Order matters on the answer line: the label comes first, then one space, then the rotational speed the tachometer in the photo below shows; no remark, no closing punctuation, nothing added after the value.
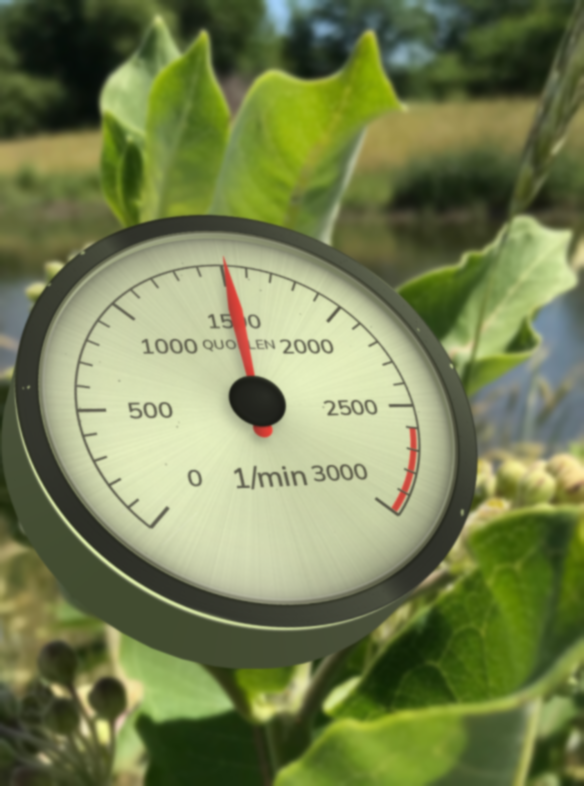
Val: 1500 rpm
